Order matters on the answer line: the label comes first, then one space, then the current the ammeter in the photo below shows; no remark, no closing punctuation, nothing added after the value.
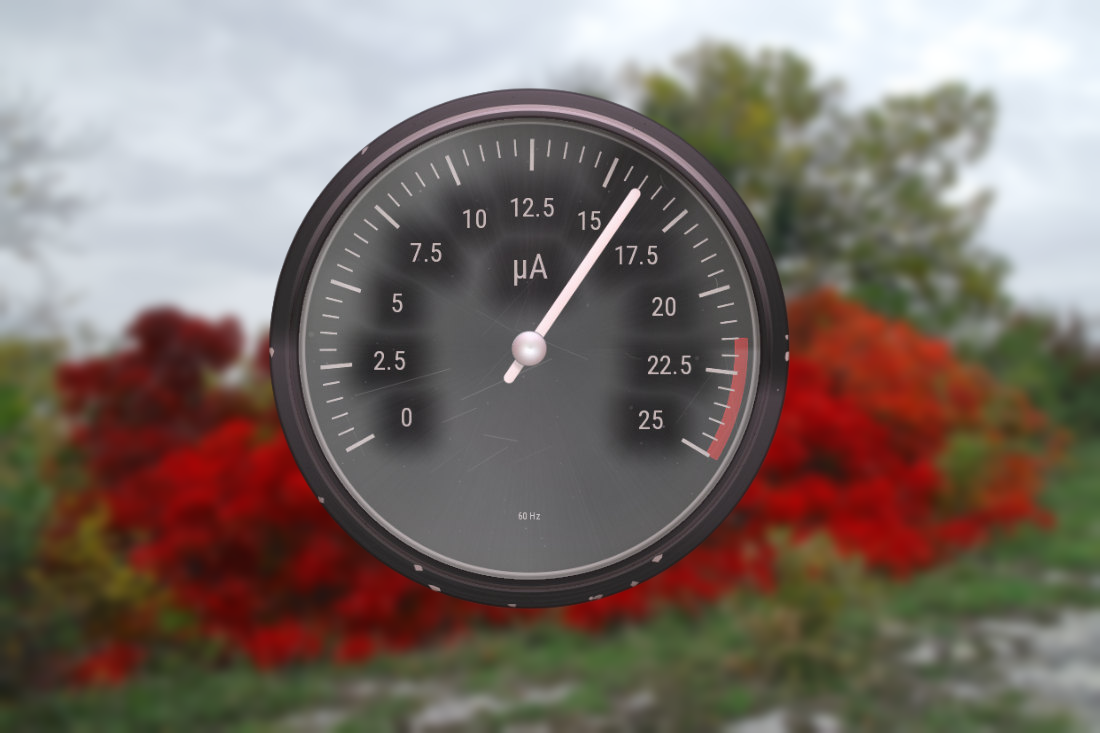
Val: 16 µA
